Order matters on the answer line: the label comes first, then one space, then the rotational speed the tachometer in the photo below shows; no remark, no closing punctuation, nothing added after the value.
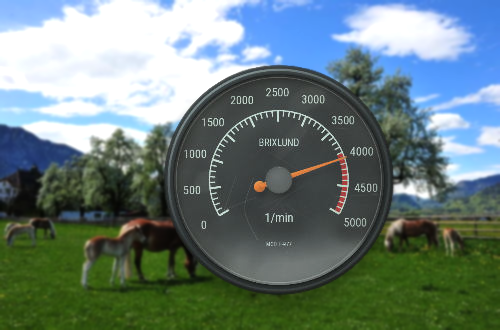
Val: 4000 rpm
